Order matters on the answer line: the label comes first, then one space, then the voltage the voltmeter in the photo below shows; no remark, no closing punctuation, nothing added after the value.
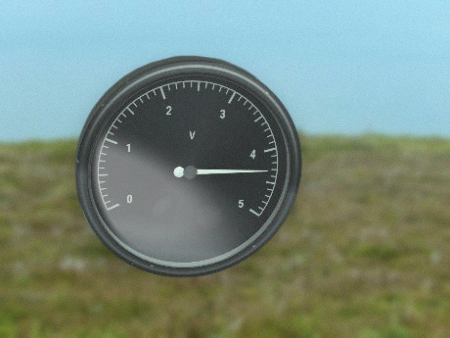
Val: 4.3 V
